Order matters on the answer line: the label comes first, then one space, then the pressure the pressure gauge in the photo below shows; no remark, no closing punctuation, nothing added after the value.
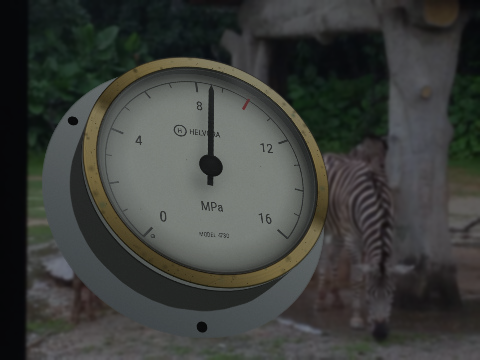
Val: 8.5 MPa
